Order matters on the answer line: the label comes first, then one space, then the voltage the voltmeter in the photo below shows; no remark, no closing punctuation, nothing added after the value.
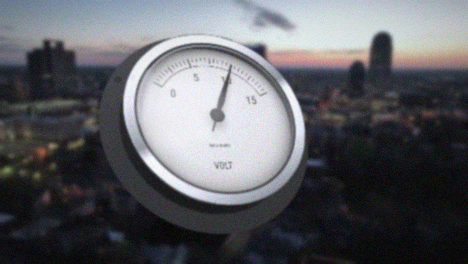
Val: 10 V
